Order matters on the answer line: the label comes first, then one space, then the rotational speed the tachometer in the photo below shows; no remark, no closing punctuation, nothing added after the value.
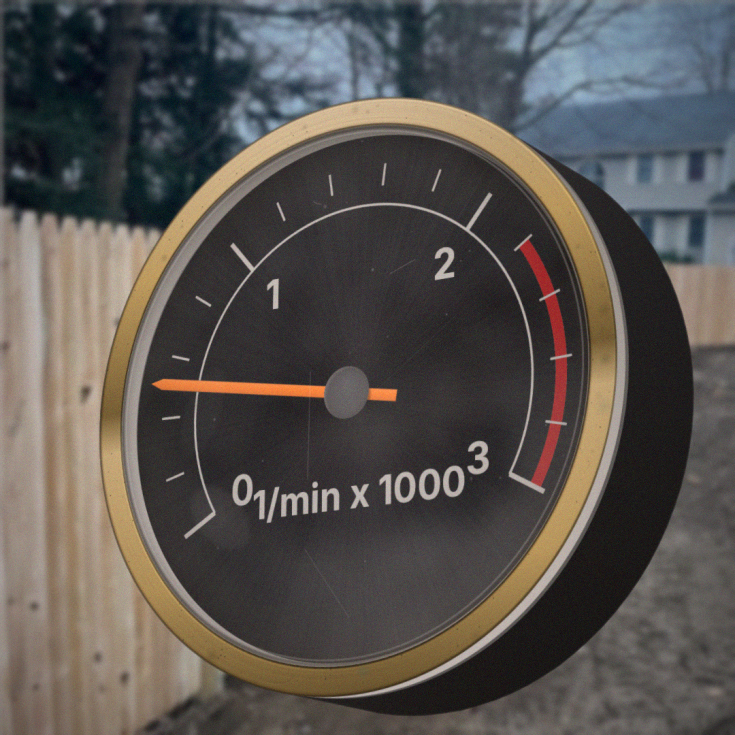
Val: 500 rpm
